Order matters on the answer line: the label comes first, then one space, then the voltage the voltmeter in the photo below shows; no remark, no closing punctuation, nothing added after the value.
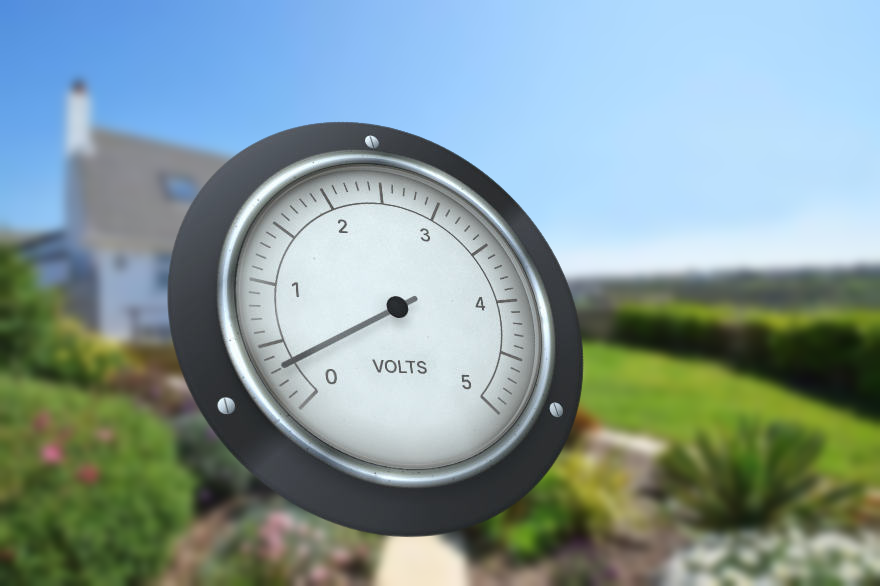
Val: 0.3 V
